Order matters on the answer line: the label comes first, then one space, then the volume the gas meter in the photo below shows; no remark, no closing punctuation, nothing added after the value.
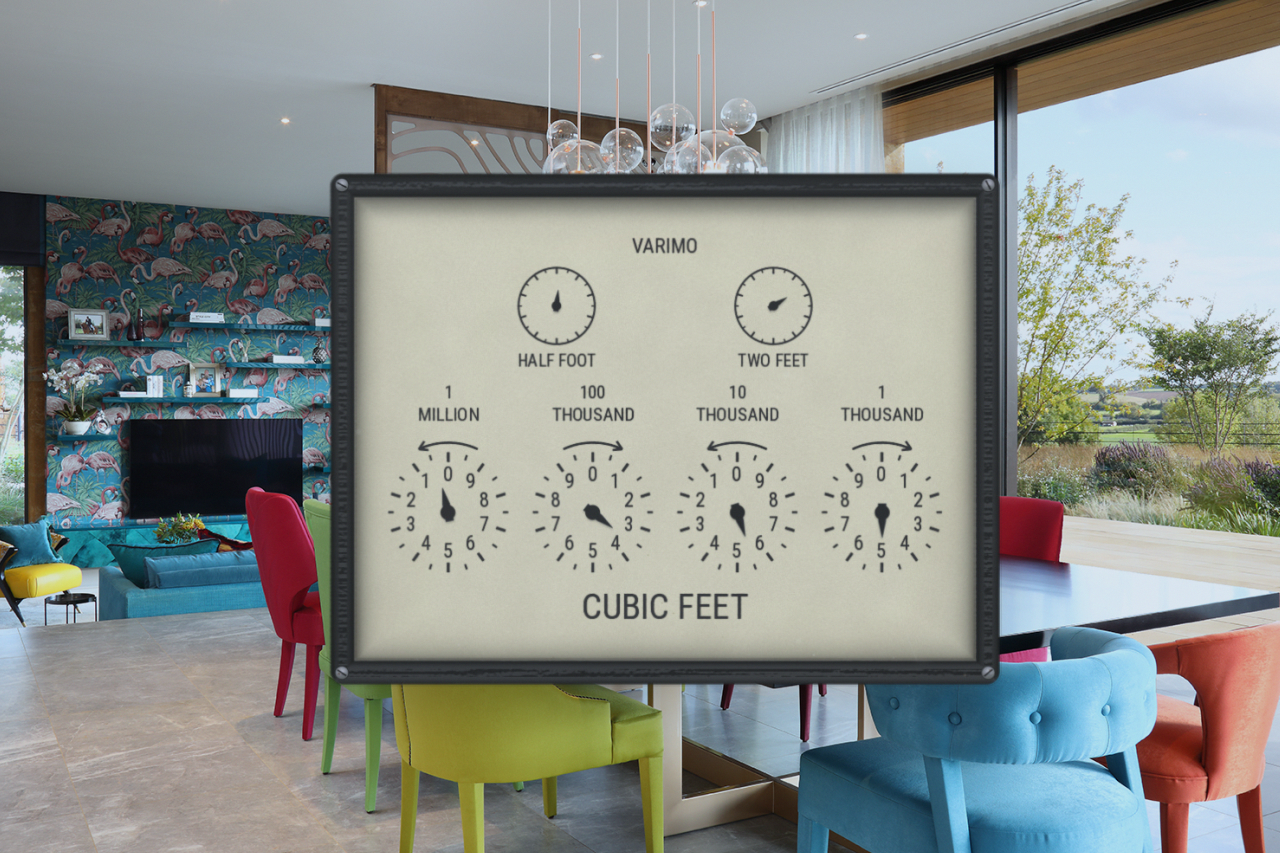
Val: 35500 ft³
